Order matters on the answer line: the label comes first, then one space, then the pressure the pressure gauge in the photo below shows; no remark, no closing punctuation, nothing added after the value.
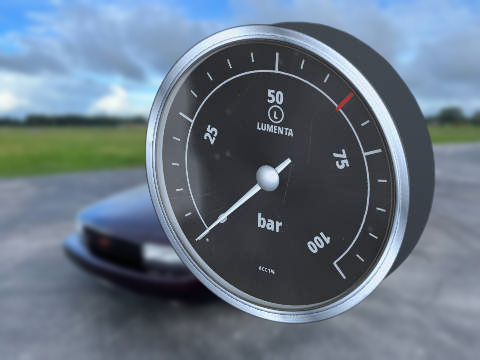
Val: 0 bar
